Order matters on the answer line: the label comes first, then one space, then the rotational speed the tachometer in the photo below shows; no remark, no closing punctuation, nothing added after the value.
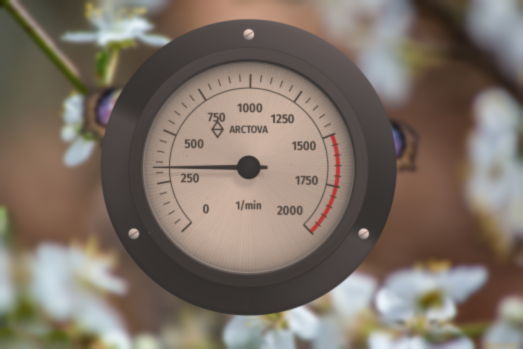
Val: 325 rpm
